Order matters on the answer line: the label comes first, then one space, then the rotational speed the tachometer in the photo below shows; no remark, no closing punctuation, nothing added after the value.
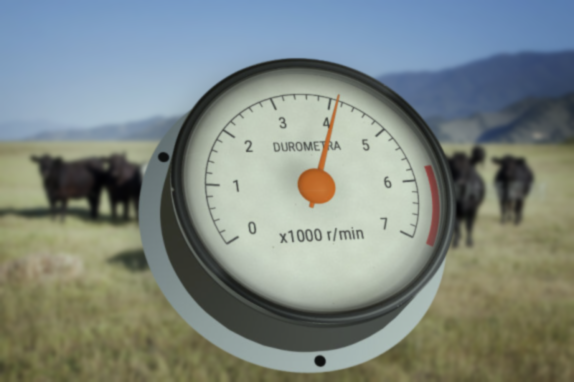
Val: 4100 rpm
